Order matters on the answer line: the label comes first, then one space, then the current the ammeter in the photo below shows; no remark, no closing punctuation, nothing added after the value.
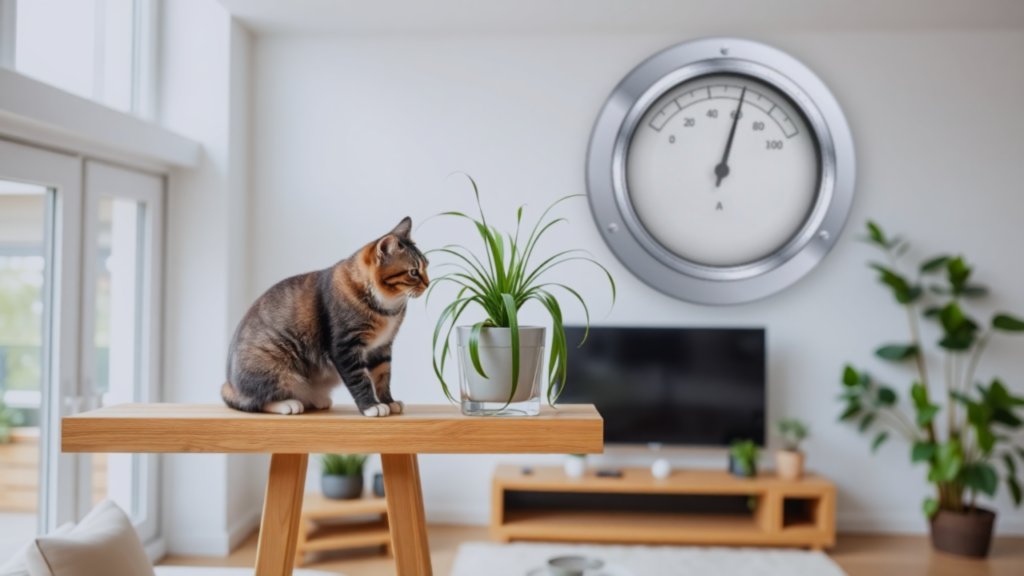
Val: 60 A
